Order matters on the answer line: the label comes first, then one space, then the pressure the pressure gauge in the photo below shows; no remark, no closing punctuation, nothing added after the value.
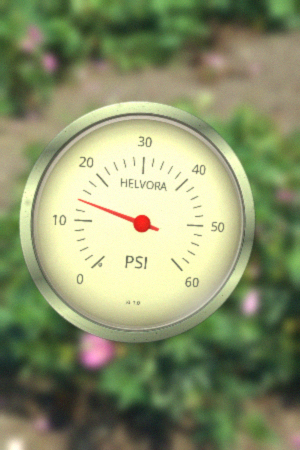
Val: 14 psi
